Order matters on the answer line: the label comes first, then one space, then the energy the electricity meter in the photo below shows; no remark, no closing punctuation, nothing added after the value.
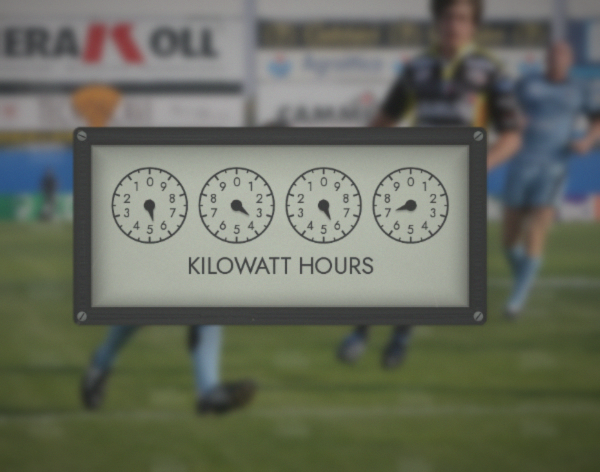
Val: 5357 kWh
